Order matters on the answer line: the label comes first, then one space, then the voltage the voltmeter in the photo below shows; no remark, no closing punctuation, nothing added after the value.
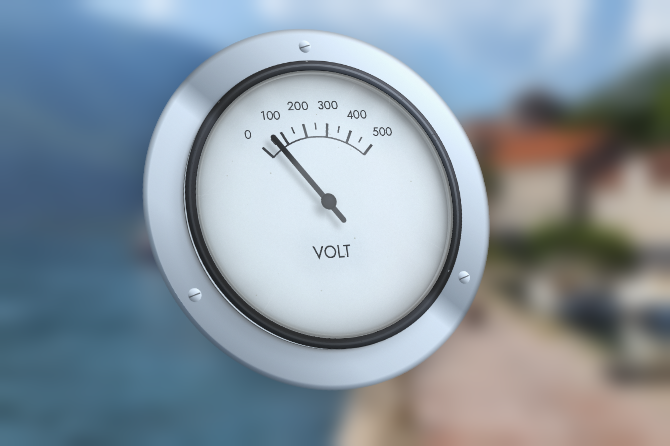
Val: 50 V
